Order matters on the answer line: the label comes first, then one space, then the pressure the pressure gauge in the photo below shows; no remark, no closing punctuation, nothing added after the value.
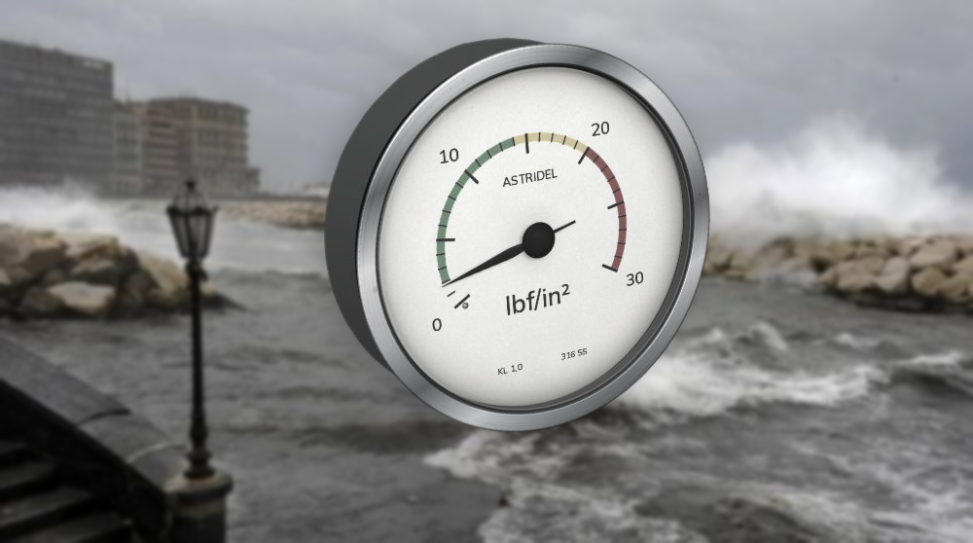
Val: 2 psi
